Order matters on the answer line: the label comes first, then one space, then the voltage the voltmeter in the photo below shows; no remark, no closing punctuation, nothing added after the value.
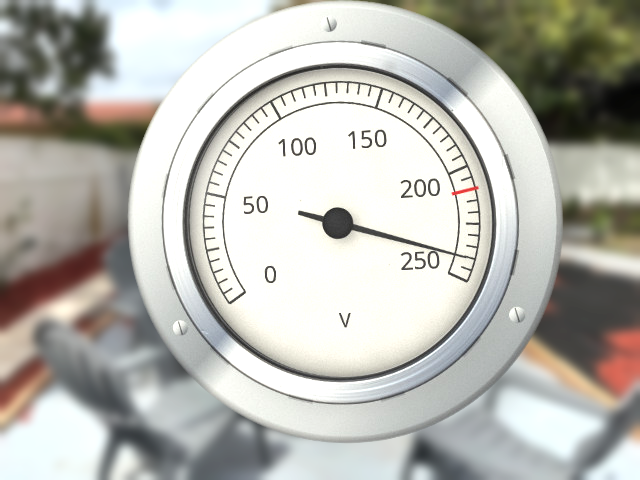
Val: 240 V
